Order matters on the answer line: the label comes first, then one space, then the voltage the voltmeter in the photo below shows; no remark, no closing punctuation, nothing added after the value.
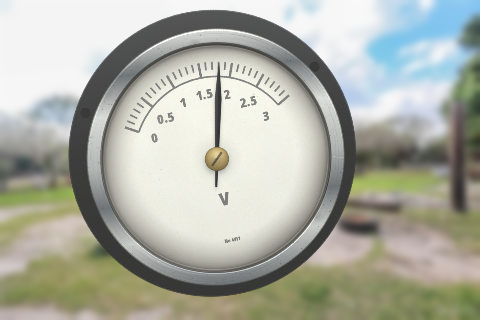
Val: 1.8 V
